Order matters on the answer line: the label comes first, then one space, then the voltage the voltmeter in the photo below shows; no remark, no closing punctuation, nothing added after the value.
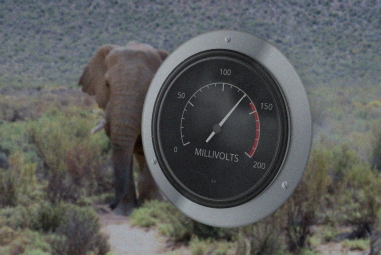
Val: 130 mV
